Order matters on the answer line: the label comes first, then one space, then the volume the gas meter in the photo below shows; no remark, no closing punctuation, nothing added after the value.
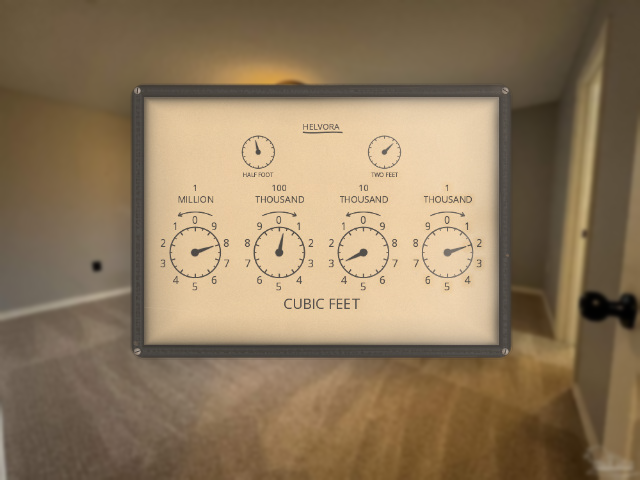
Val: 803200 ft³
